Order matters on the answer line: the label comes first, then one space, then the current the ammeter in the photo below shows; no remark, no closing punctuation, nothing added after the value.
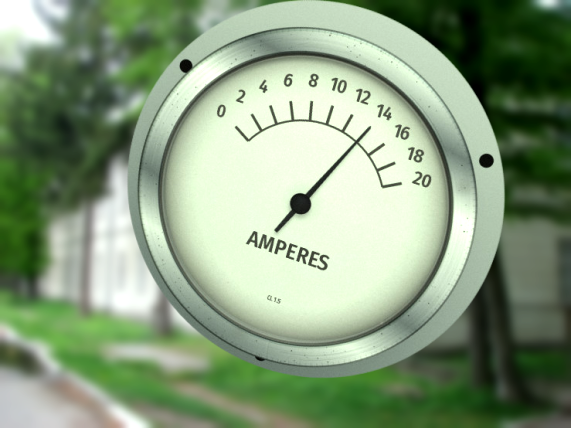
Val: 14 A
